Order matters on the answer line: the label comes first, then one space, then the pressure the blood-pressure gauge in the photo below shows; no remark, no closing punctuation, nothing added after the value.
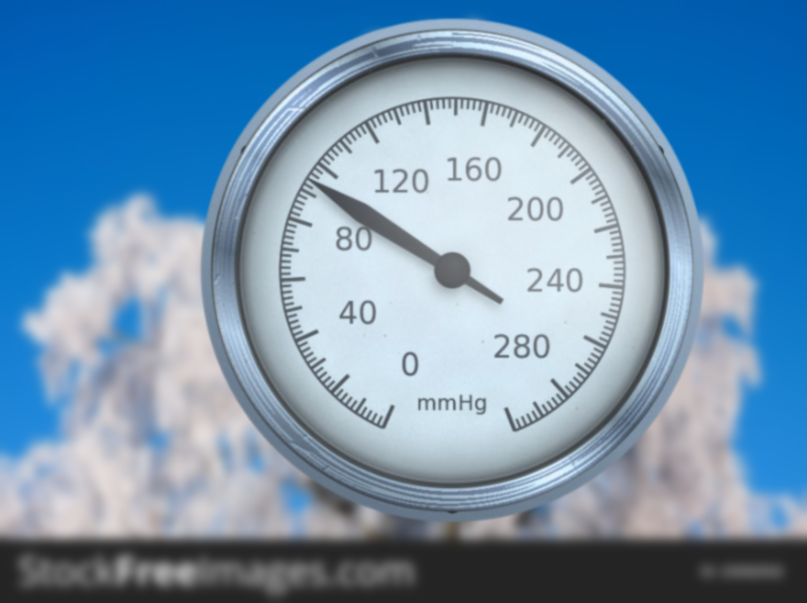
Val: 94 mmHg
